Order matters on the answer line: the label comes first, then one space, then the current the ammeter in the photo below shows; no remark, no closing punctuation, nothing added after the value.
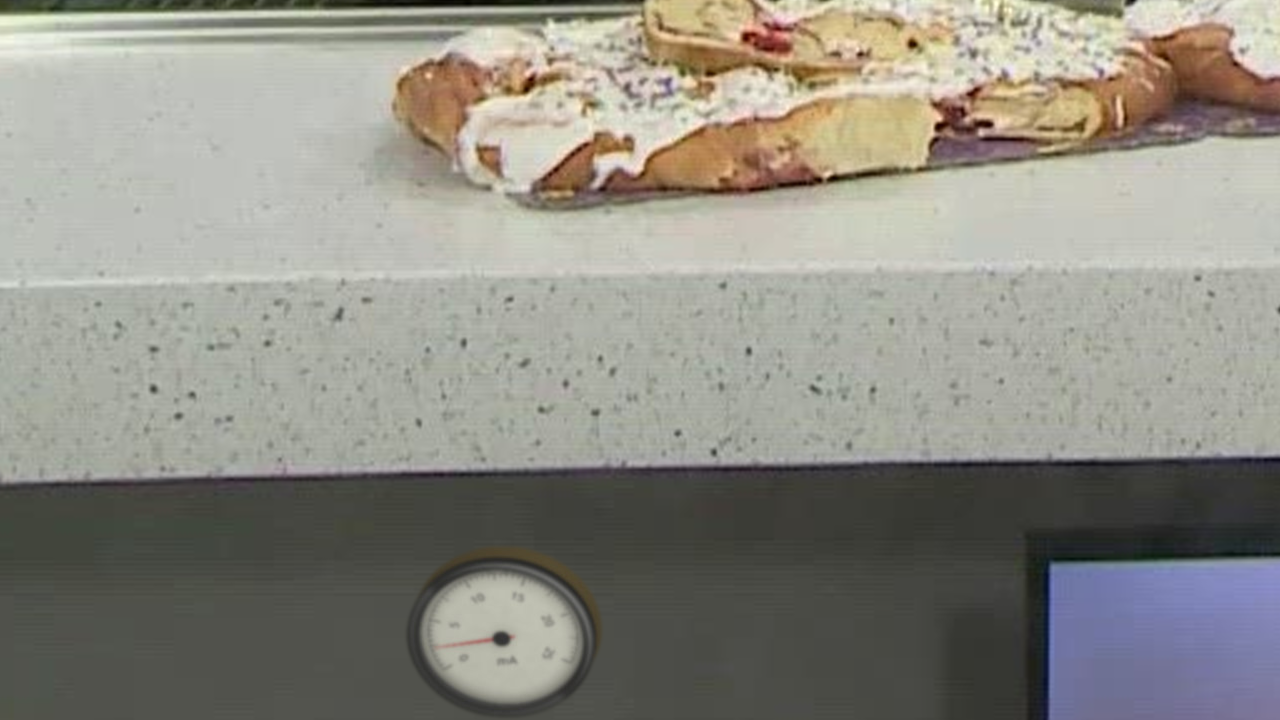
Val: 2.5 mA
